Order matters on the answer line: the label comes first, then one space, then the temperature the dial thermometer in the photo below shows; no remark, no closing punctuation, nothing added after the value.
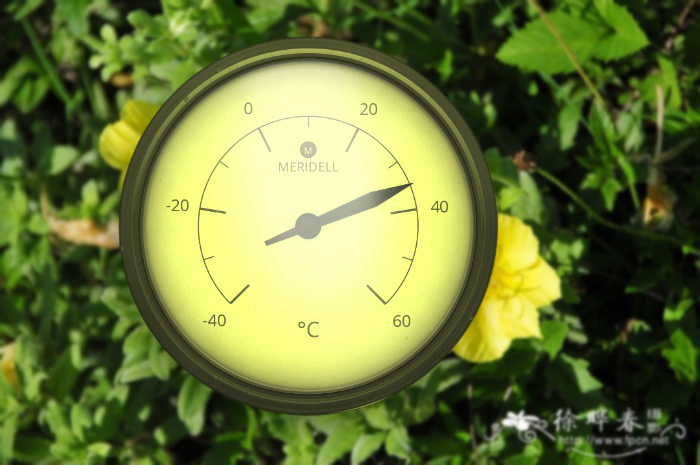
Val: 35 °C
